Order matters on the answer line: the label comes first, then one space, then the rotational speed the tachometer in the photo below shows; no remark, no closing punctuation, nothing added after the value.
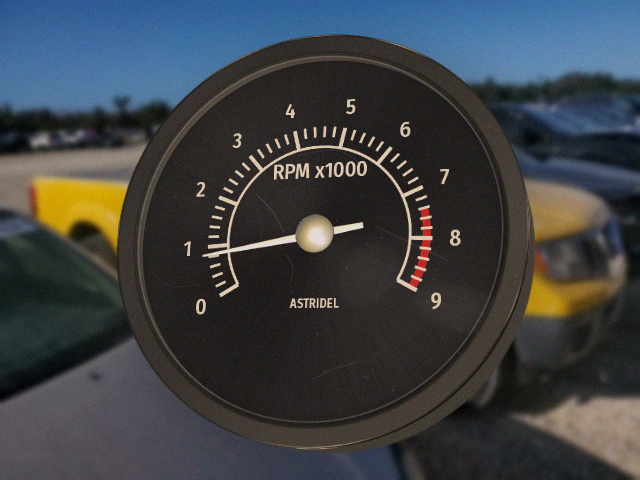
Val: 800 rpm
